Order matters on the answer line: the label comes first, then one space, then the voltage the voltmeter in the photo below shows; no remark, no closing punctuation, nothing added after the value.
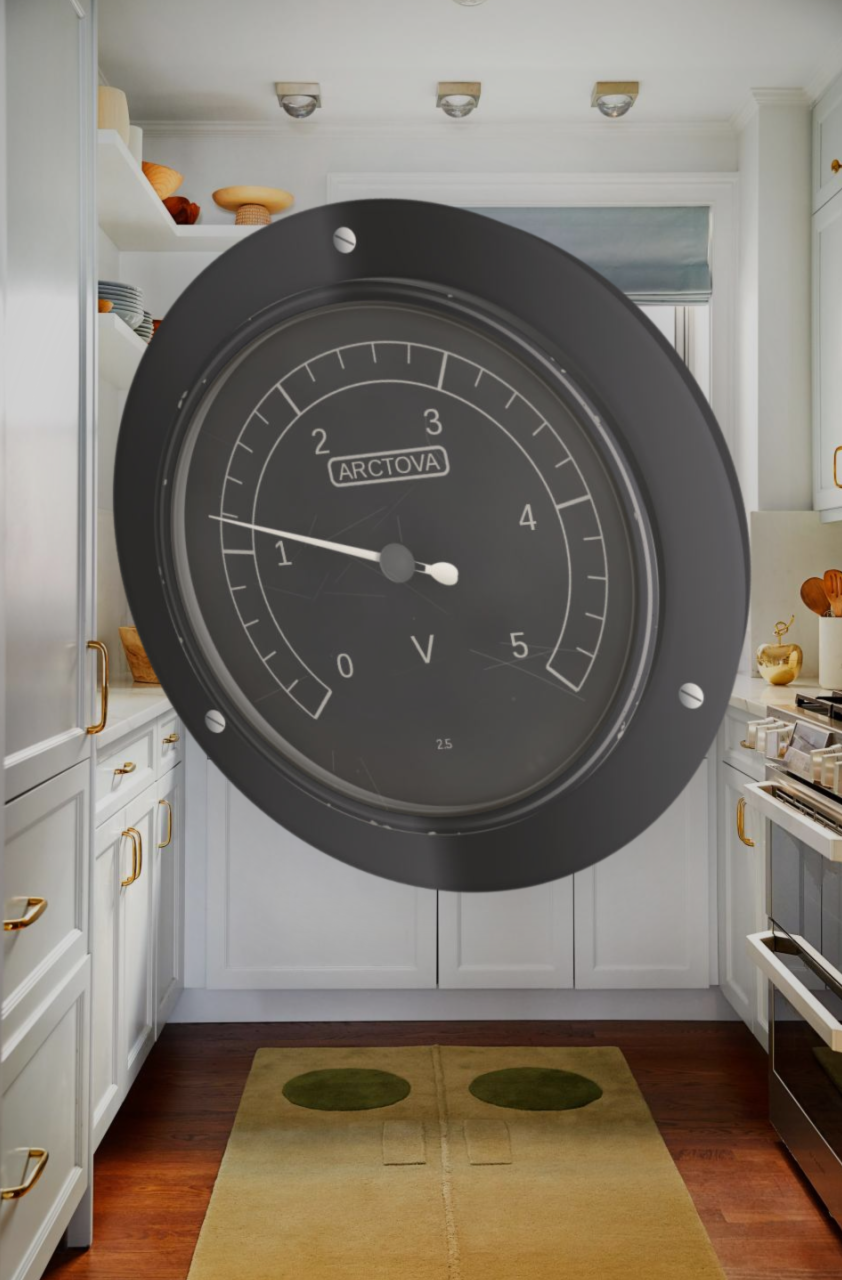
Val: 1.2 V
